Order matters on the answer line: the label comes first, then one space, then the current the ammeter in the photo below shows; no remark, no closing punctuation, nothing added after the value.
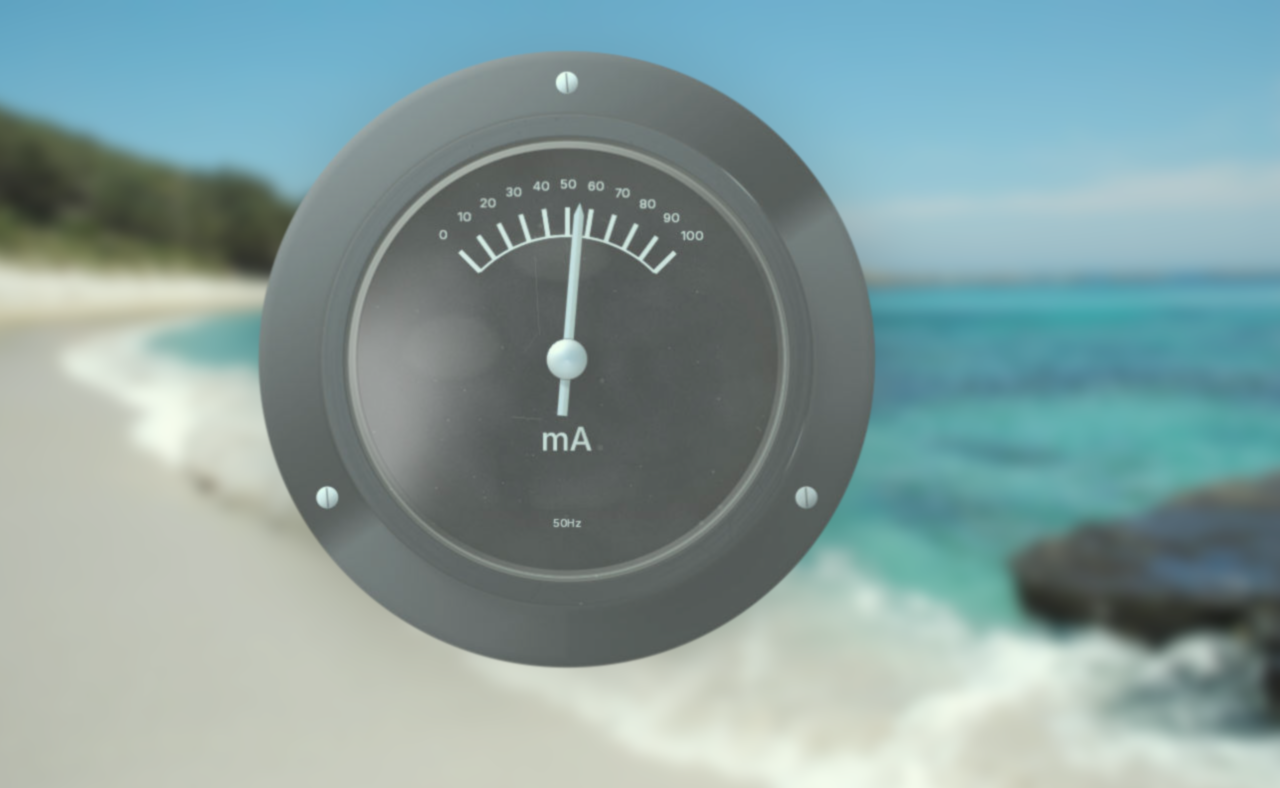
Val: 55 mA
